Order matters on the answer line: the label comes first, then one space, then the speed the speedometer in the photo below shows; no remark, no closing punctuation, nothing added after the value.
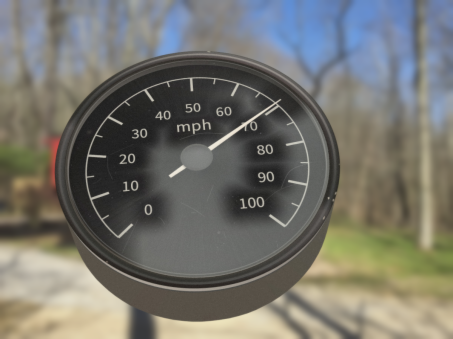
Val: 70 mph
